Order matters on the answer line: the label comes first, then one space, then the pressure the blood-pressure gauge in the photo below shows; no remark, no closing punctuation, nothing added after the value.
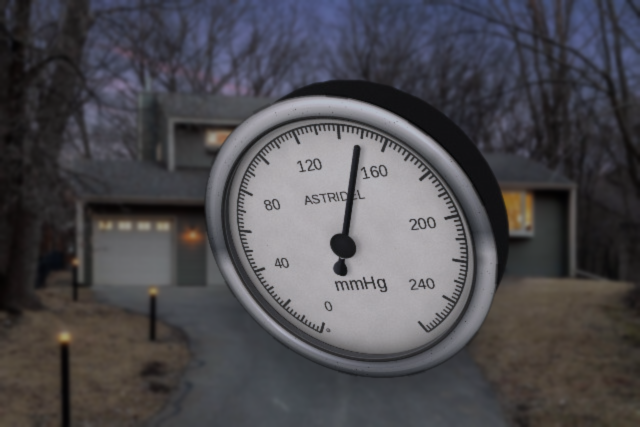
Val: 150 mmHg
